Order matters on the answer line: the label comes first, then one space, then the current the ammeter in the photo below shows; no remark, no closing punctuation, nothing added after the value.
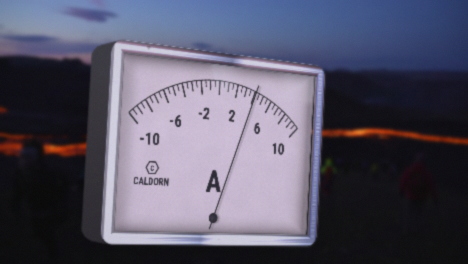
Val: 4 A
